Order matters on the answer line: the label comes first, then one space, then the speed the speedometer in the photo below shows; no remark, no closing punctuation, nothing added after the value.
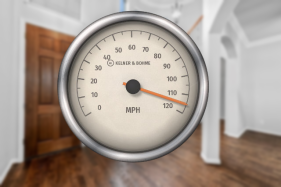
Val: 115 mph
